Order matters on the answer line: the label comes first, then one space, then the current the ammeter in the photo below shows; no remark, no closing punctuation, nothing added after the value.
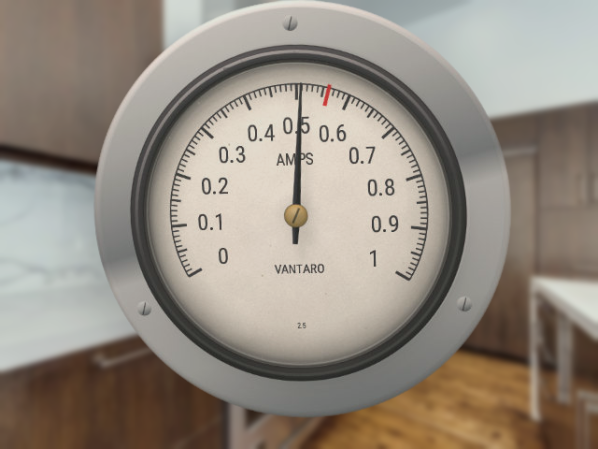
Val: 0.51 A
